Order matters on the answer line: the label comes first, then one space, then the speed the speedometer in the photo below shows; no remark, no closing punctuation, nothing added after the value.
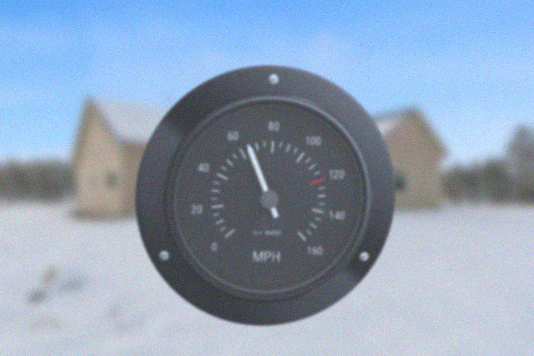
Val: 65 mph
